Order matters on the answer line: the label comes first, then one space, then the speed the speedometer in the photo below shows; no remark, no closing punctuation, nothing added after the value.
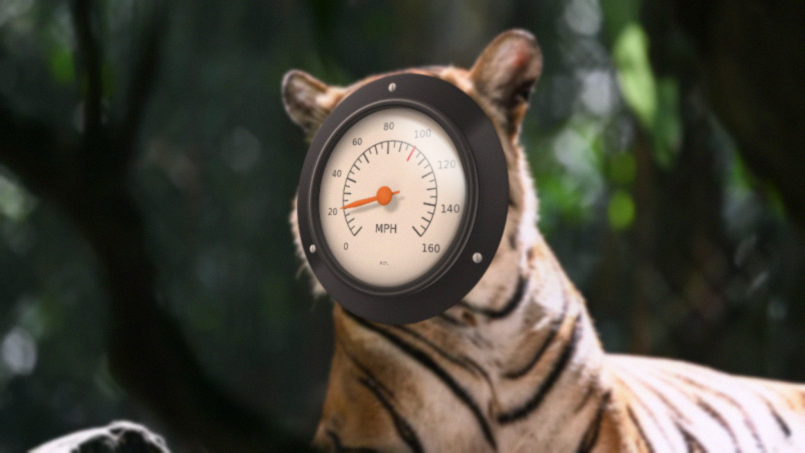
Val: 20 mph
